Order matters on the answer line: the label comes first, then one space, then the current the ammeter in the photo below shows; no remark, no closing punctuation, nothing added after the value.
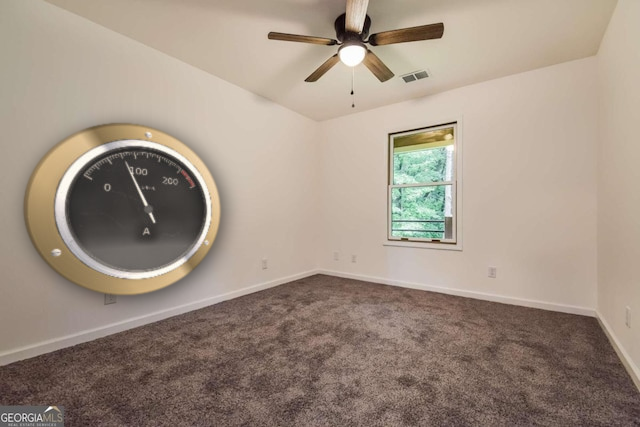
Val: 75 A
